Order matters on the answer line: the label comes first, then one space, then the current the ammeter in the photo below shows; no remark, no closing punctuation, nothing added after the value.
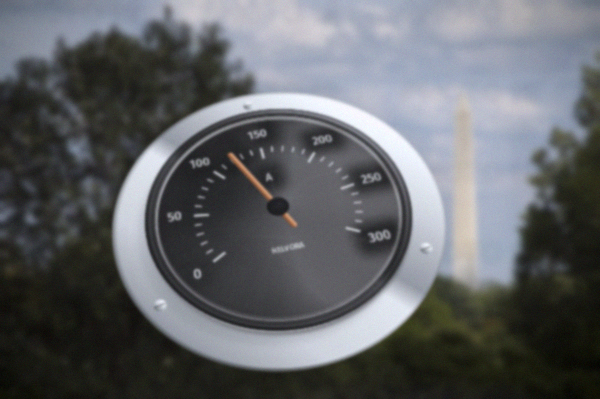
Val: 120 A
